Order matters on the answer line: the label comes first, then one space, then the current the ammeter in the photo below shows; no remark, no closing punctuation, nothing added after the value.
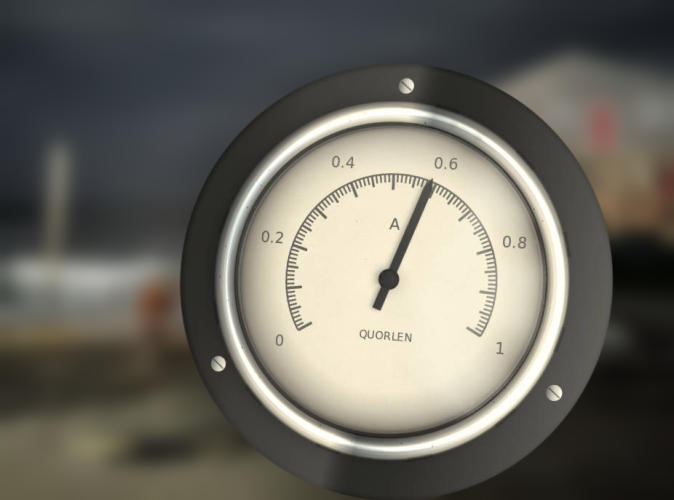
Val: 0.59 A
